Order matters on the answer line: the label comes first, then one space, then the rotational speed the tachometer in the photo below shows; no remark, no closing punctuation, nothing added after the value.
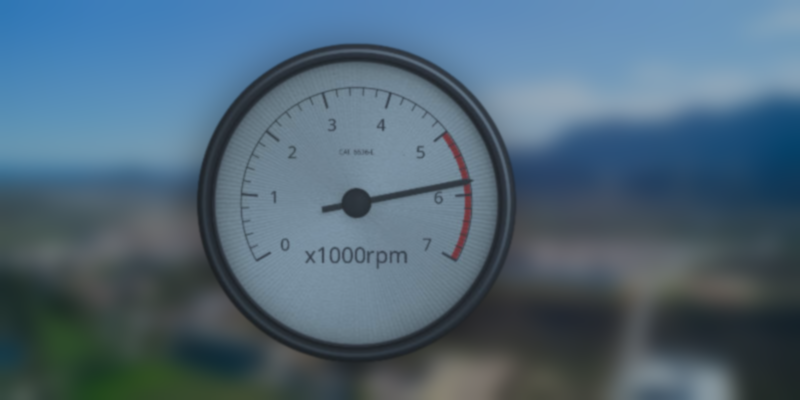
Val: 5800 rpm
